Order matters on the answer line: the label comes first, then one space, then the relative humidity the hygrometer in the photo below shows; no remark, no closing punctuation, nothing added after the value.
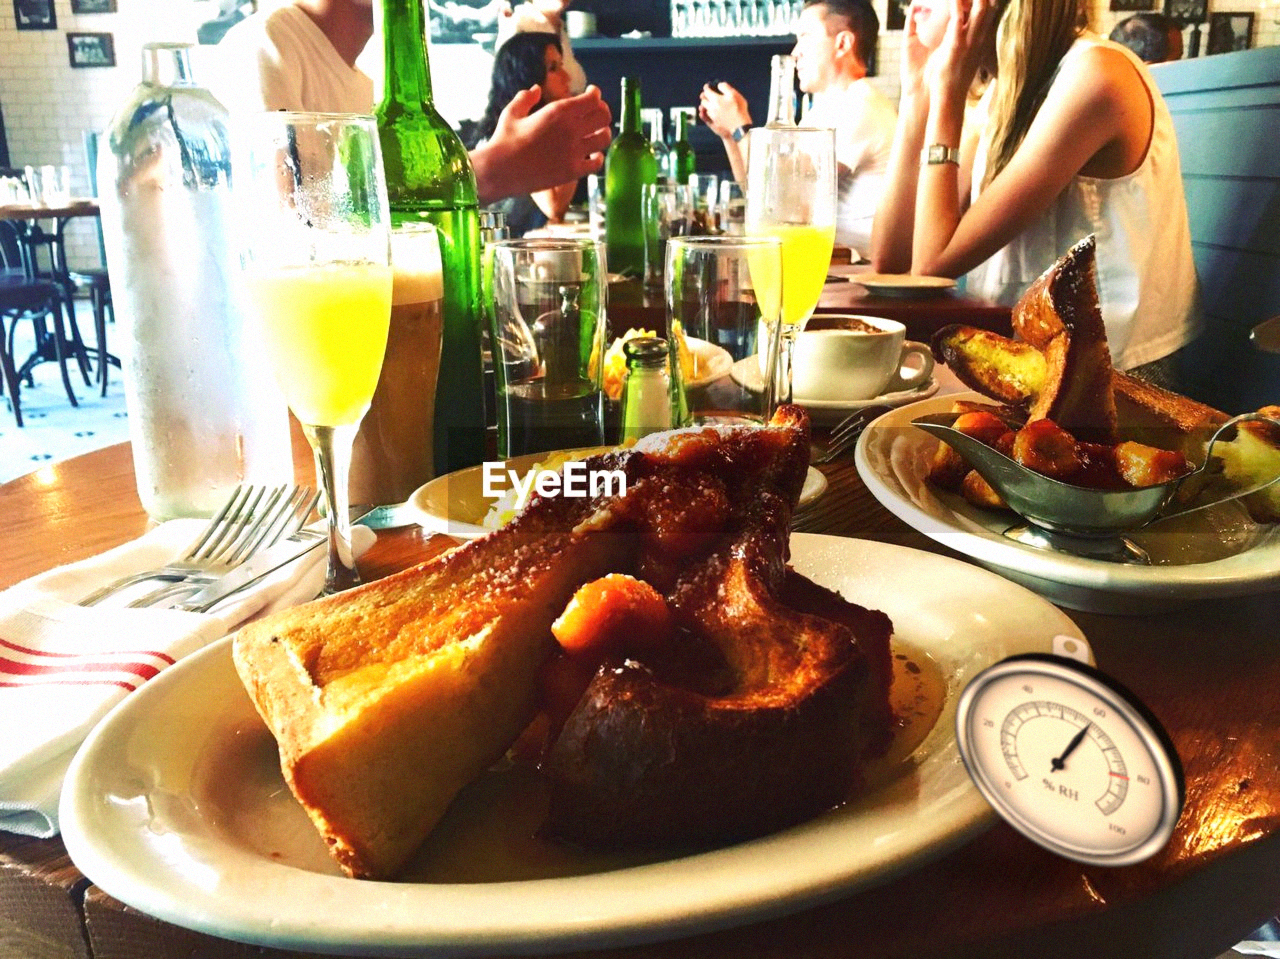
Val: 60 %
